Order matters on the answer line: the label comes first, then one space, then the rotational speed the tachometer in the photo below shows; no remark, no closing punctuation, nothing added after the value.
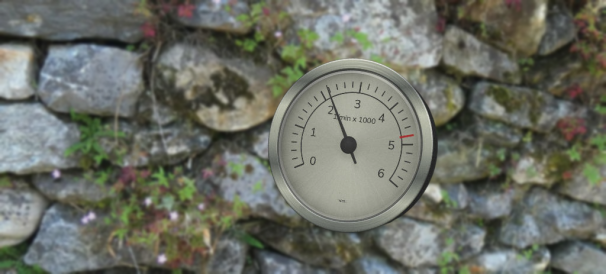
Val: 2200 rpm
